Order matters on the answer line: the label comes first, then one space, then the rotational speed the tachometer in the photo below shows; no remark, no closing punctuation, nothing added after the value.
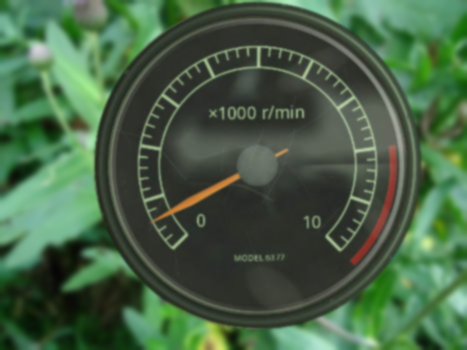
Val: 600 rpm
